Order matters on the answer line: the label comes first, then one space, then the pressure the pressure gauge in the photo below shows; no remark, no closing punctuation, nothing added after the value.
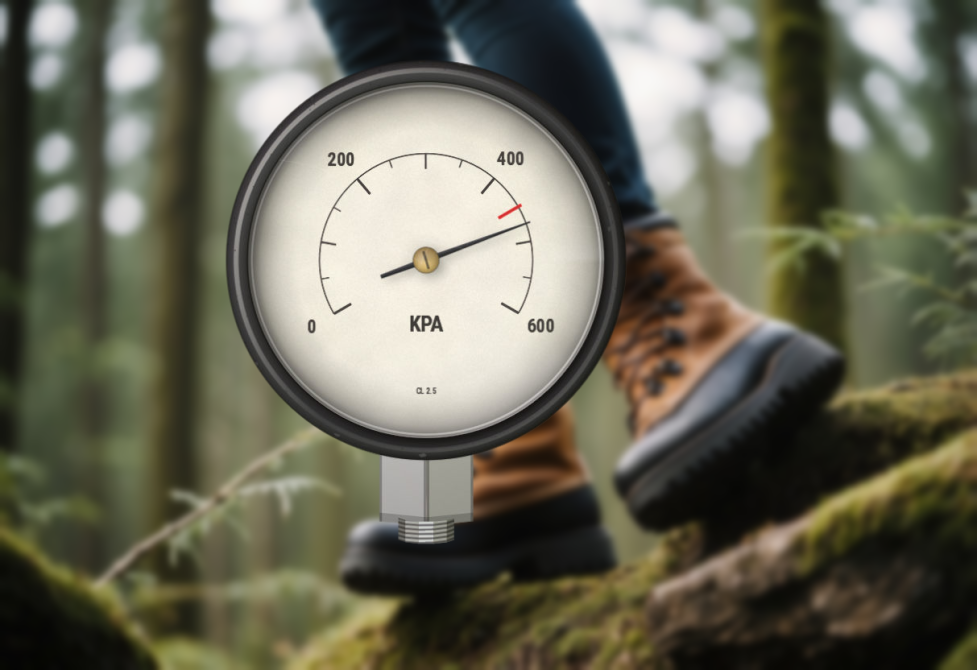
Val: 475 kPa
